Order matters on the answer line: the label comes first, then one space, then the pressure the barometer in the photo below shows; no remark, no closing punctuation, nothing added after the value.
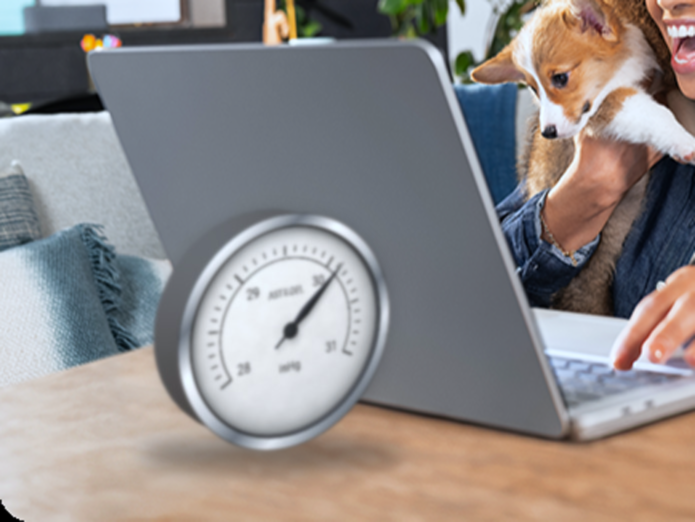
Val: 30.1 inHg
